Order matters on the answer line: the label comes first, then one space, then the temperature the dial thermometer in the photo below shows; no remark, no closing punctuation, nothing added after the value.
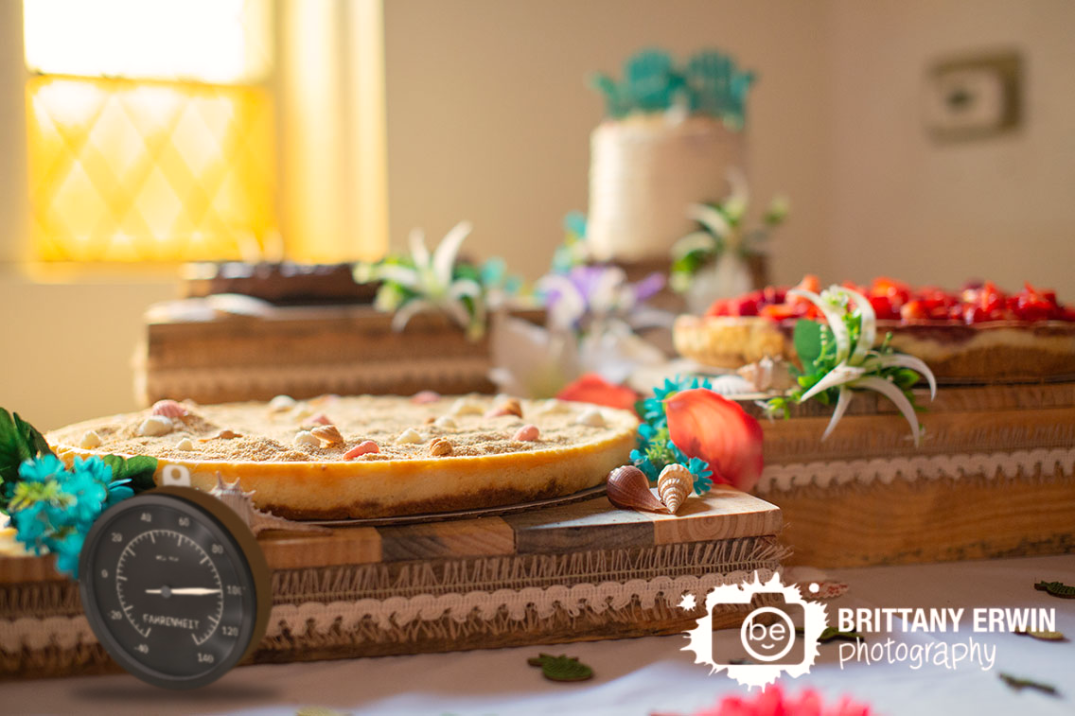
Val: 100 °F
